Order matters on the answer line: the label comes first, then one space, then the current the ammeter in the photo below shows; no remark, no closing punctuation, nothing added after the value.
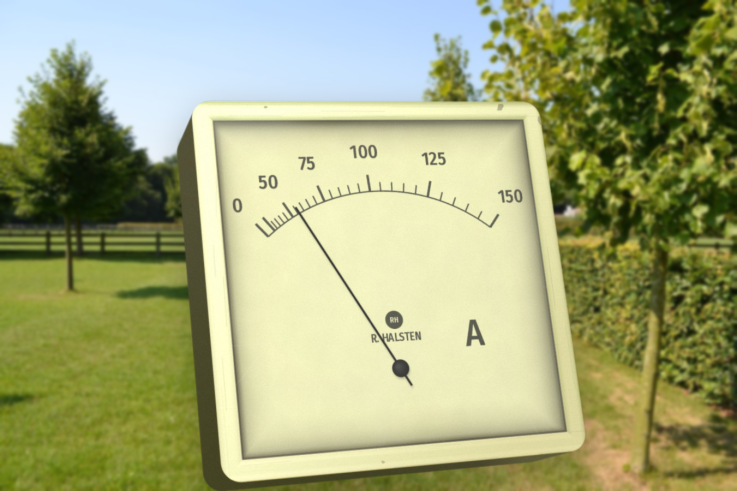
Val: 55 A
